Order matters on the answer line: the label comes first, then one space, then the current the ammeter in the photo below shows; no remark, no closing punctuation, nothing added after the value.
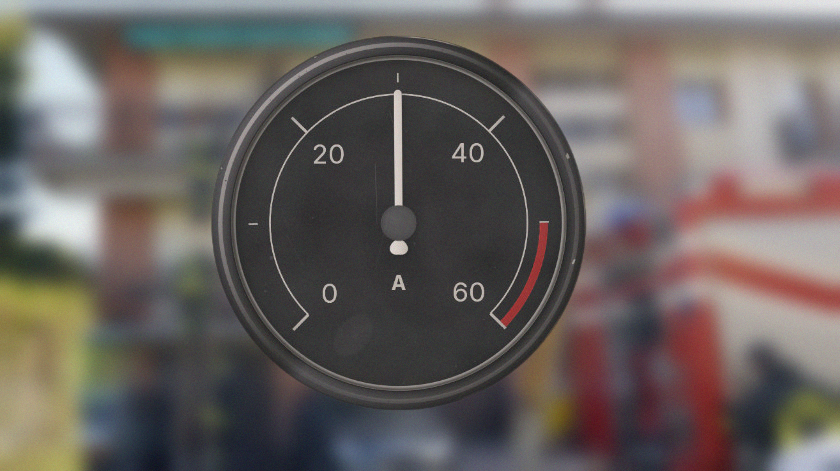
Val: 30 A
